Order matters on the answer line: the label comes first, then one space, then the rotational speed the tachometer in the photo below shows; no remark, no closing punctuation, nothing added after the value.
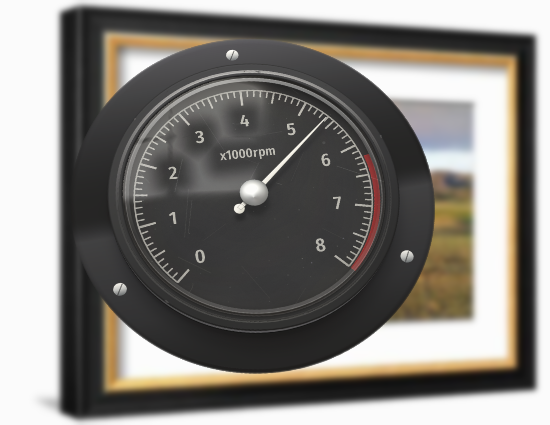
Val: 5400 rpm
